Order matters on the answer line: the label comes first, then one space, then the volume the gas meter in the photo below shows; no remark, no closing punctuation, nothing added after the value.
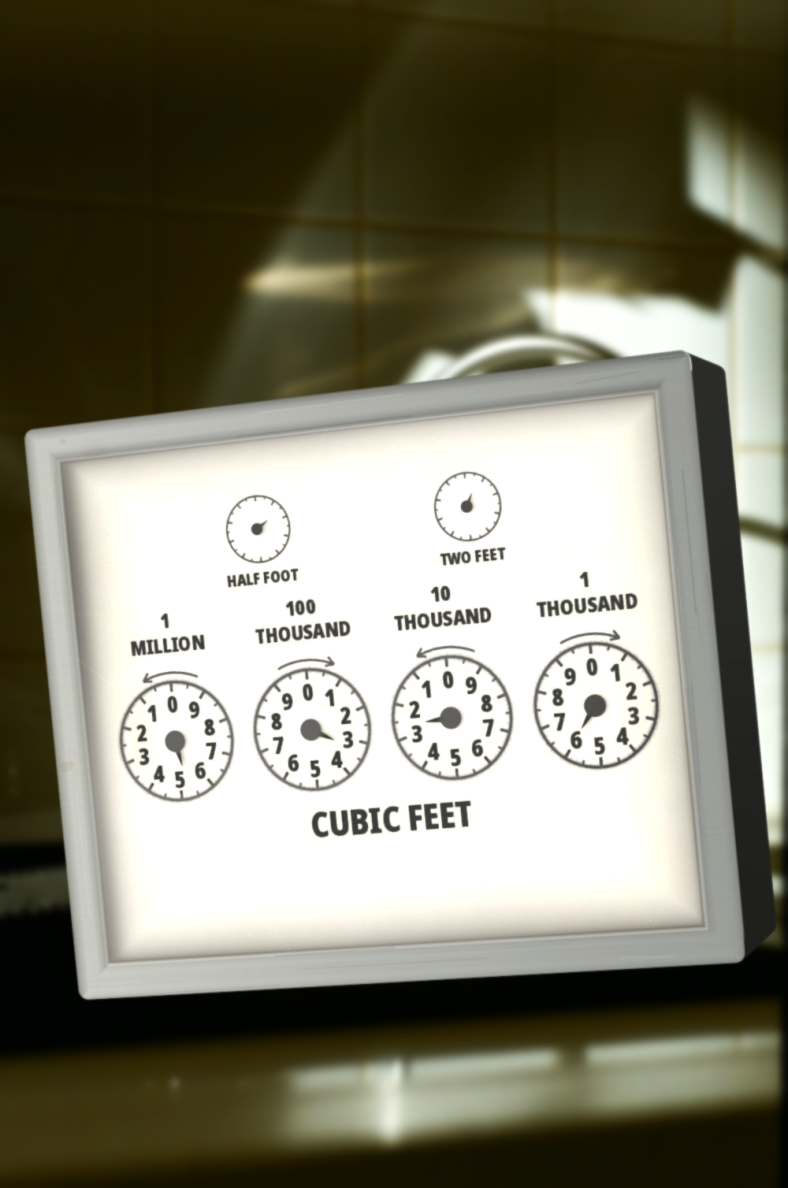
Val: 532600 ft³
